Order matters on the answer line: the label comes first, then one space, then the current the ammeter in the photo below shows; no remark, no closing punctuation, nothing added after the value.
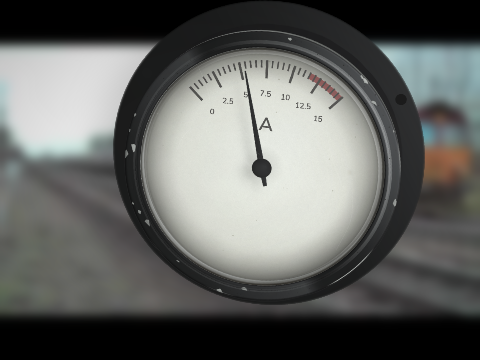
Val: 5.5 A
